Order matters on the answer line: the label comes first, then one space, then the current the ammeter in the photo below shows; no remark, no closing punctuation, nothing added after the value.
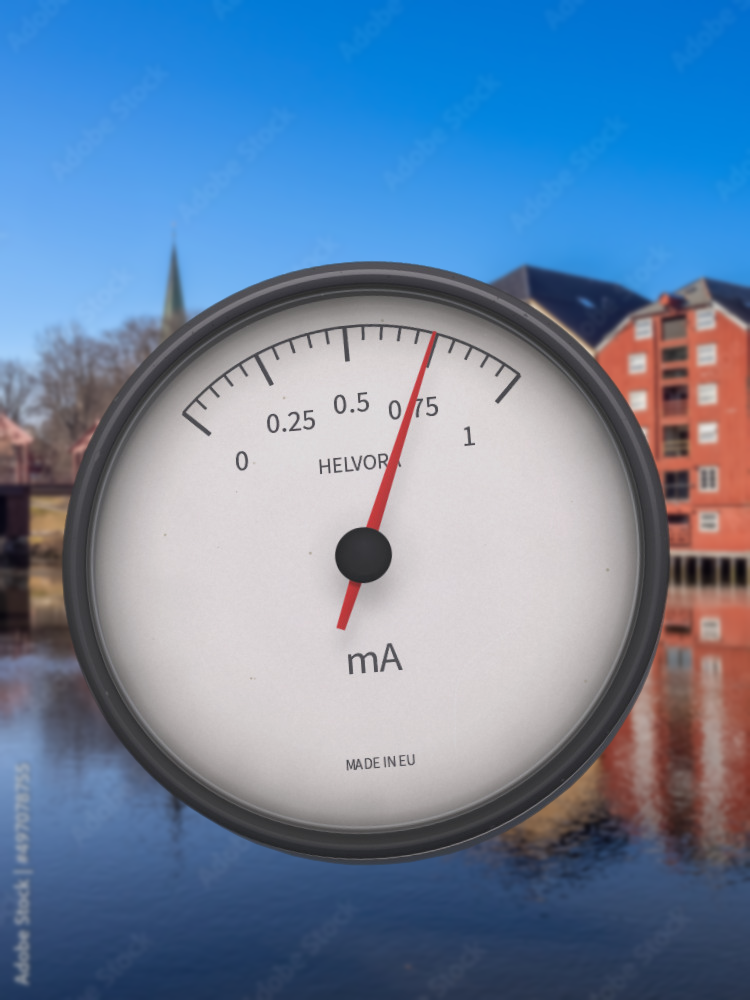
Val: 0.75 mA
